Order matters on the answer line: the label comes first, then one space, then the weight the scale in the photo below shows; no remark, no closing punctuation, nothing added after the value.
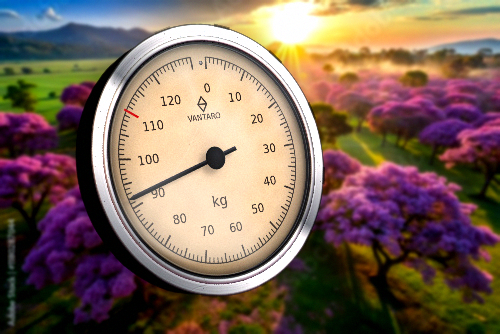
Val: 92 kg
